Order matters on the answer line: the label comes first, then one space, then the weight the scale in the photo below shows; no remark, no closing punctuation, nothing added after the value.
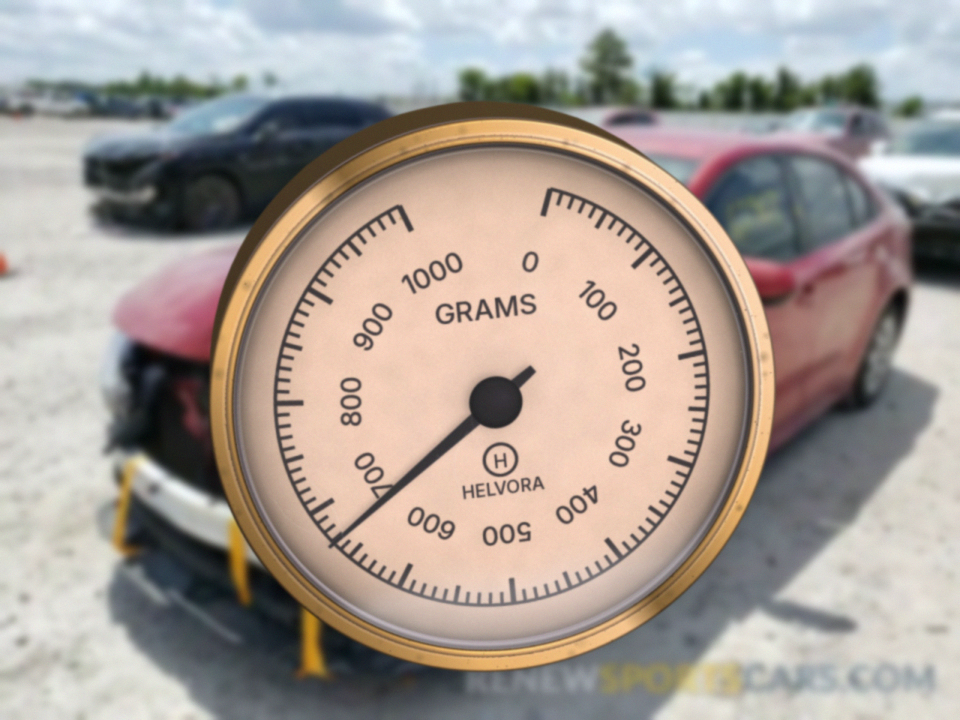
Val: 670 g
